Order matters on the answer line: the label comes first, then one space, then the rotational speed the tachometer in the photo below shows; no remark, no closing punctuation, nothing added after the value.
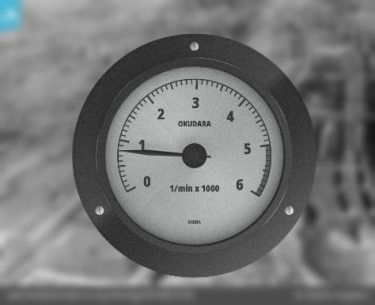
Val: 800 rpm
